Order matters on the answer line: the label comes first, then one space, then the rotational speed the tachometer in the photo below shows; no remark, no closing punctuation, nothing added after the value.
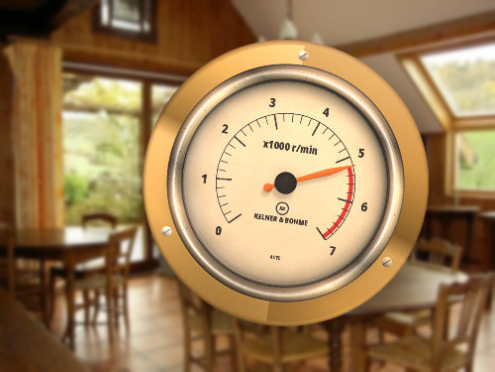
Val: 5200 rpm
